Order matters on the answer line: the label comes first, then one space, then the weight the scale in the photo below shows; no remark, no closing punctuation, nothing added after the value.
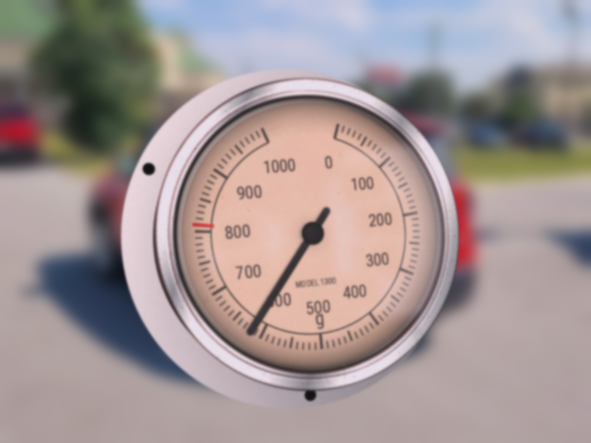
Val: 620 g
